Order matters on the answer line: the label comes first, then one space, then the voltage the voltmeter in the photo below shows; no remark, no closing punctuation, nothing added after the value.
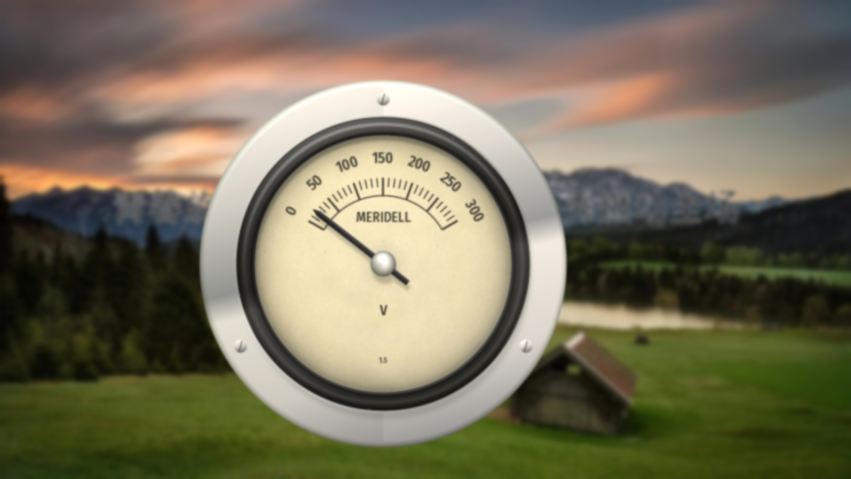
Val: 20 V
